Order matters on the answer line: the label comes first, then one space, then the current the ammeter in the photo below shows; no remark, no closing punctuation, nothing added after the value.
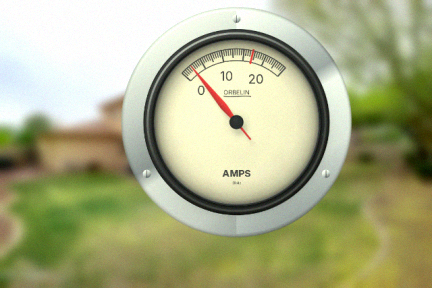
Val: 2.5 A
